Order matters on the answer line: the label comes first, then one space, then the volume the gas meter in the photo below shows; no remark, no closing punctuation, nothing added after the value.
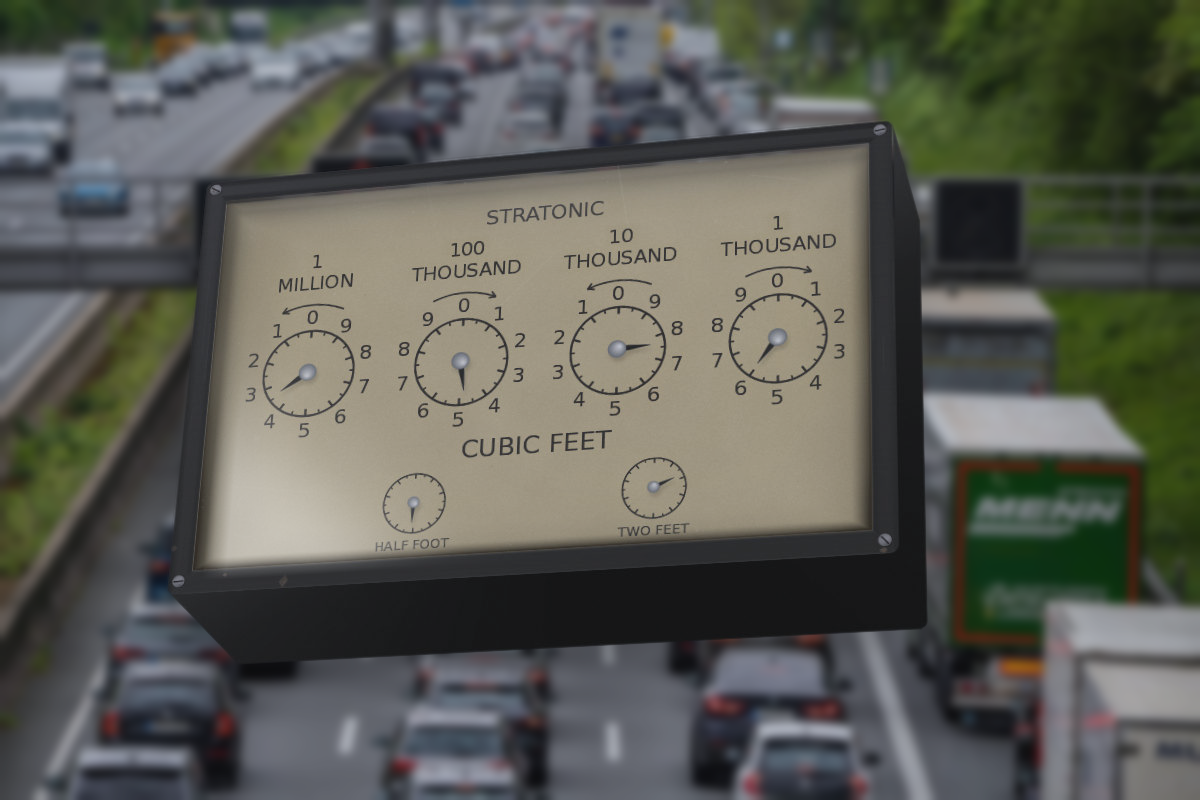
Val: 347600 ft³
